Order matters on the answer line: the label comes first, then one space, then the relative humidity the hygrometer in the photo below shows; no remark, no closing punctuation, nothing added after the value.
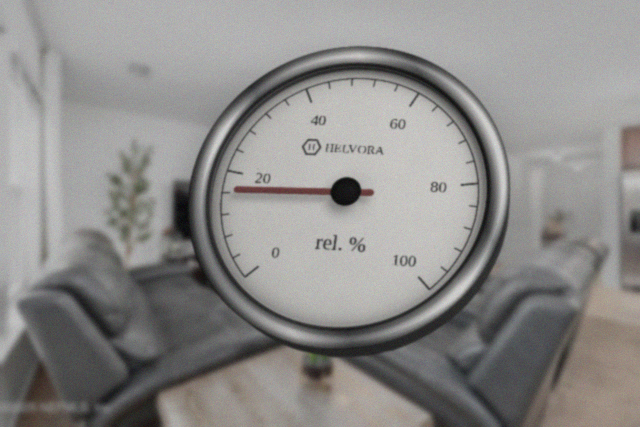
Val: 16 %
